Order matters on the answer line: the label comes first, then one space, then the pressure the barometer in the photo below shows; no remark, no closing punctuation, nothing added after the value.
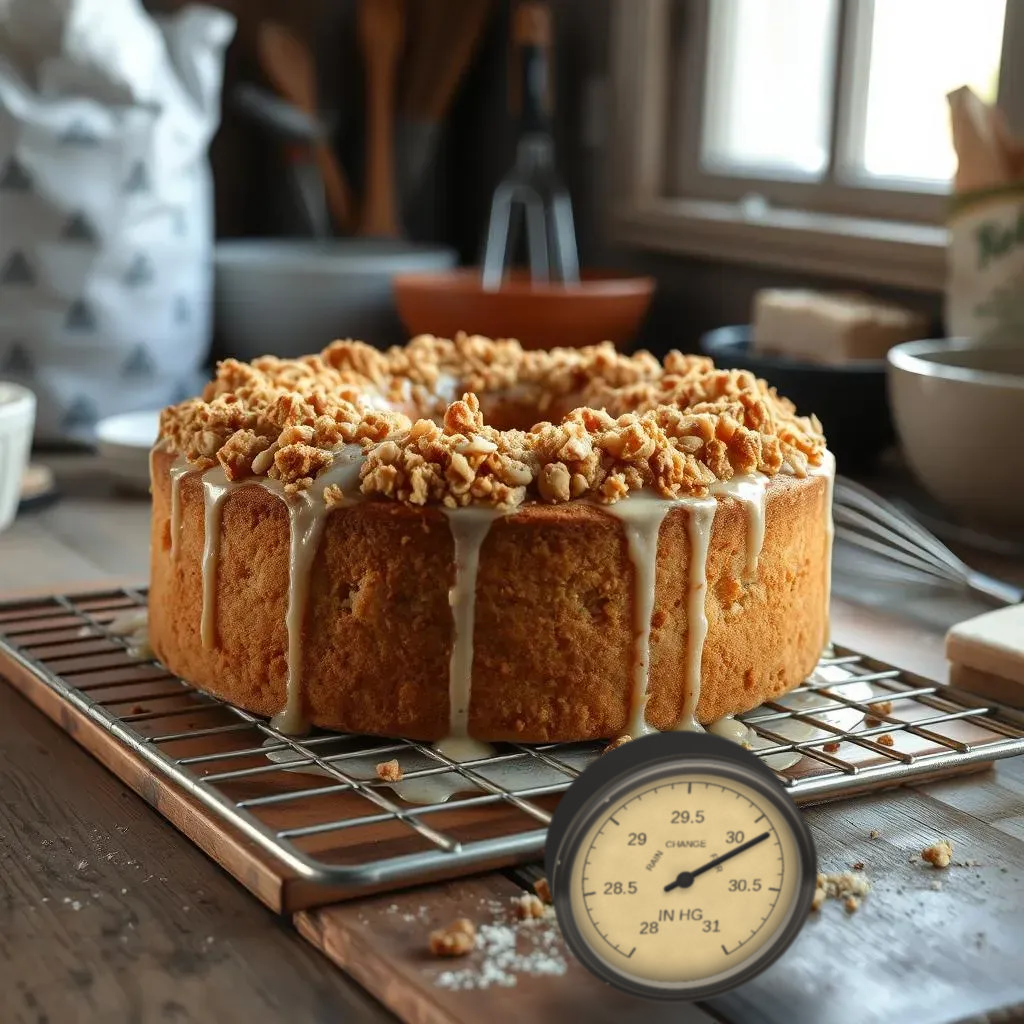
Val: 30.1 inHg
